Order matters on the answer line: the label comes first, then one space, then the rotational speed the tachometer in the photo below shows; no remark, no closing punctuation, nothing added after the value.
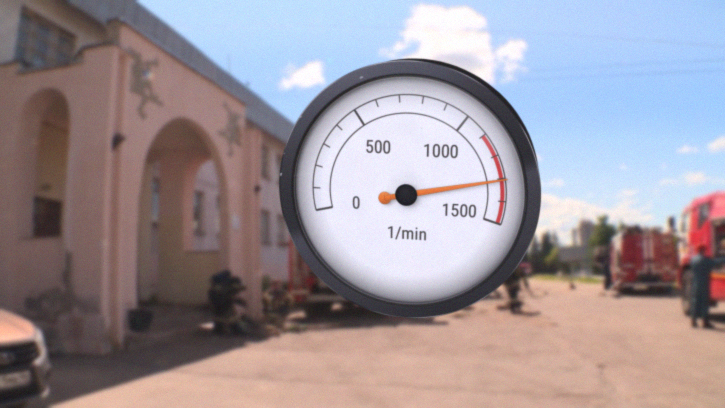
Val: 1300 rpm
